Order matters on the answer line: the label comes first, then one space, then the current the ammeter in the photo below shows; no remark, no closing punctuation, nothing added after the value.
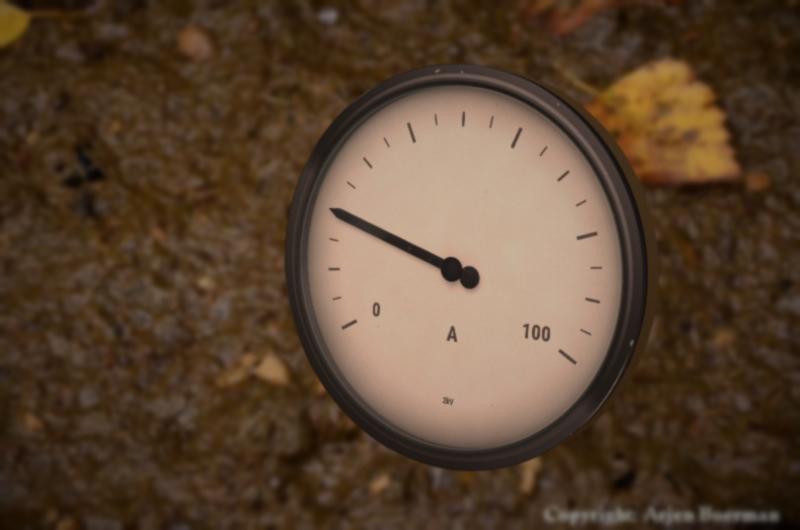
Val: 20 A
